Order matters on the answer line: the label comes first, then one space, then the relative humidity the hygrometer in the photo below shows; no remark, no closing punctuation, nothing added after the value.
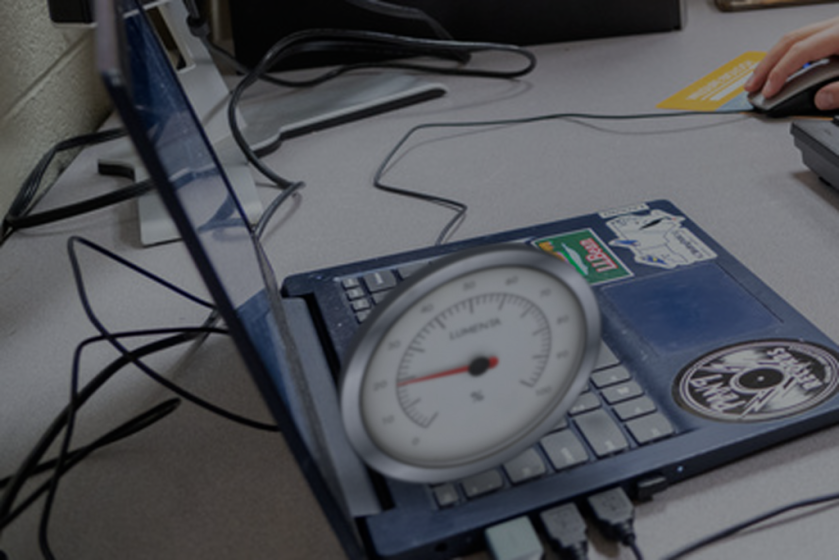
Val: 20 %
